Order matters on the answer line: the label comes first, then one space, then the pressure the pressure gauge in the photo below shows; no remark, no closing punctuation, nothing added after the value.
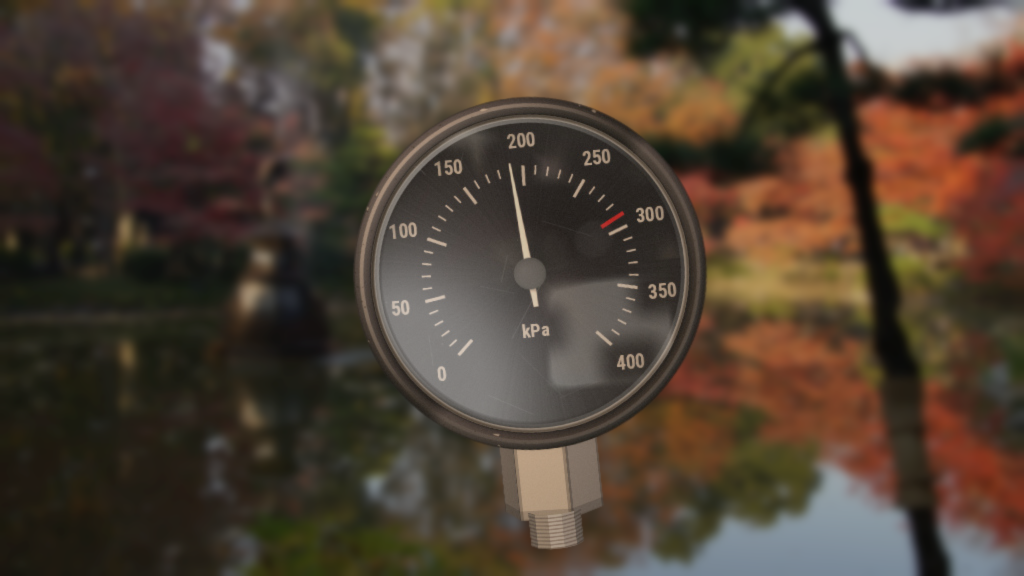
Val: 190 kPa
